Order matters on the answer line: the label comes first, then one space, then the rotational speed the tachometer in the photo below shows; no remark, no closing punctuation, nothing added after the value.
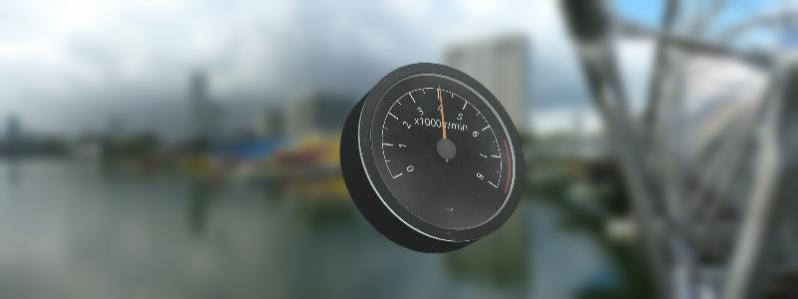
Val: 4000 rpm
